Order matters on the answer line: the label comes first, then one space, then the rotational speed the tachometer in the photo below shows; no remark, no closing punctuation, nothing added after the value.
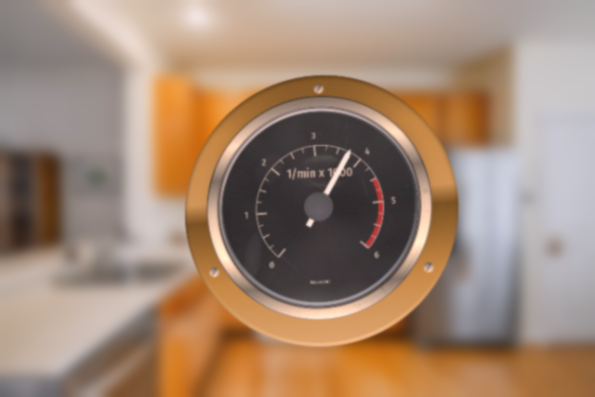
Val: 3750 rpm
